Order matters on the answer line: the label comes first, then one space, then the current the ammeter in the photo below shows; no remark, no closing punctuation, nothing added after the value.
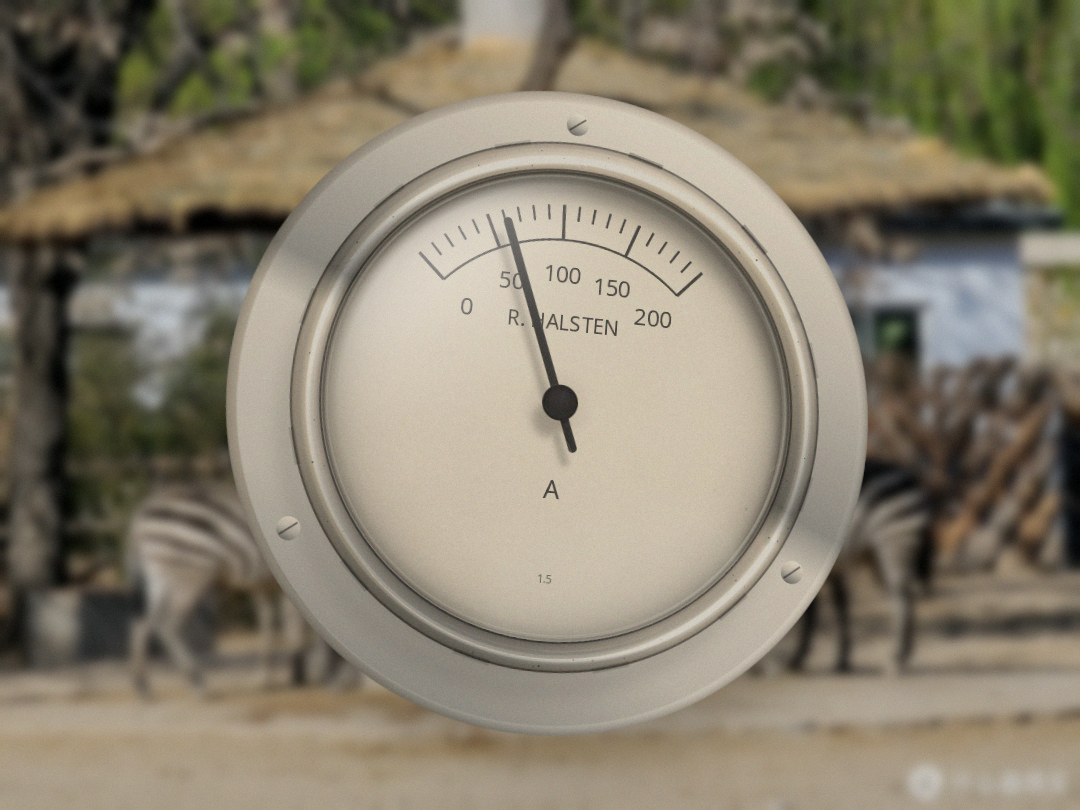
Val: 60 A
